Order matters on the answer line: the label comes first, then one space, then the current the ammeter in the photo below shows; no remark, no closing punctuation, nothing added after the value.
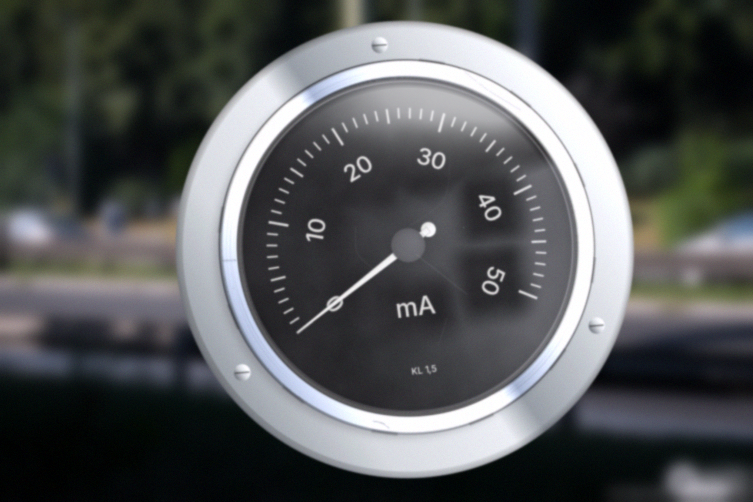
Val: 0 mA
